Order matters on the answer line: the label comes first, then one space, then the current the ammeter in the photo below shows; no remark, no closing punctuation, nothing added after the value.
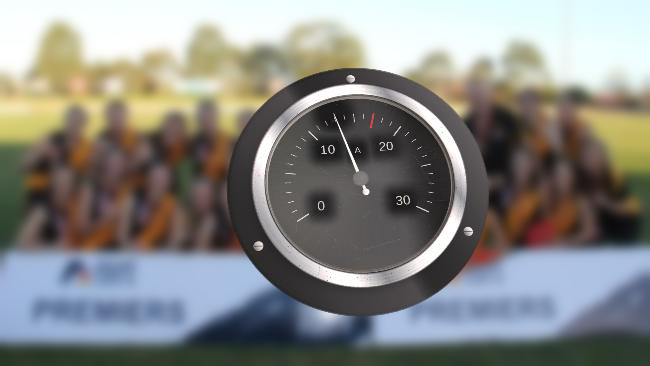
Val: 13 A
